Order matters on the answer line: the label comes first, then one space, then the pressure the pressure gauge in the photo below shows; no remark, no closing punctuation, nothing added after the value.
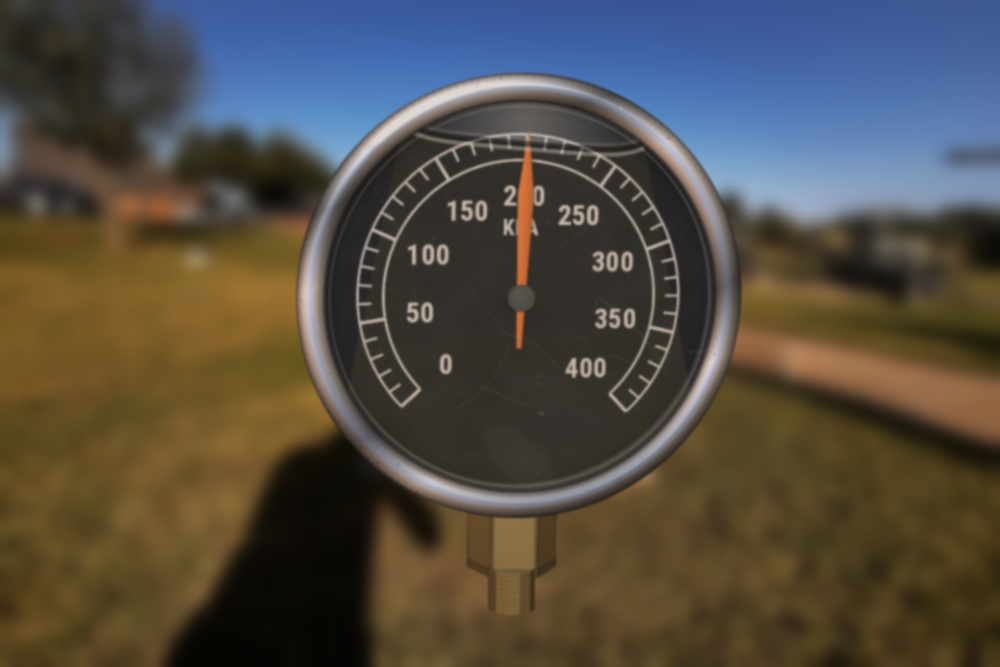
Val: 200 kPa
